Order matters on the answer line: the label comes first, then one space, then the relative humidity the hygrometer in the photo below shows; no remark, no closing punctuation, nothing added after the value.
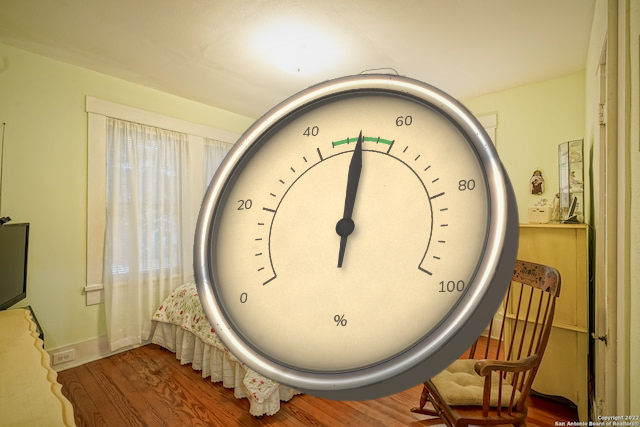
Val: 52 %
